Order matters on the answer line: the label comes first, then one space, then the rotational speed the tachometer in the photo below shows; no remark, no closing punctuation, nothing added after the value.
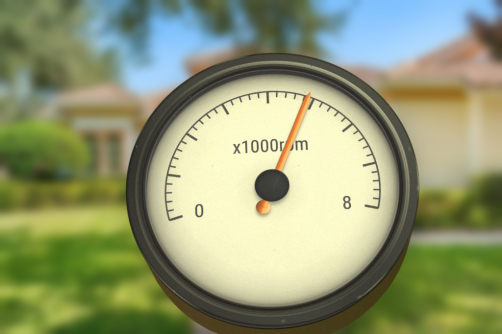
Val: 4900 rpm
